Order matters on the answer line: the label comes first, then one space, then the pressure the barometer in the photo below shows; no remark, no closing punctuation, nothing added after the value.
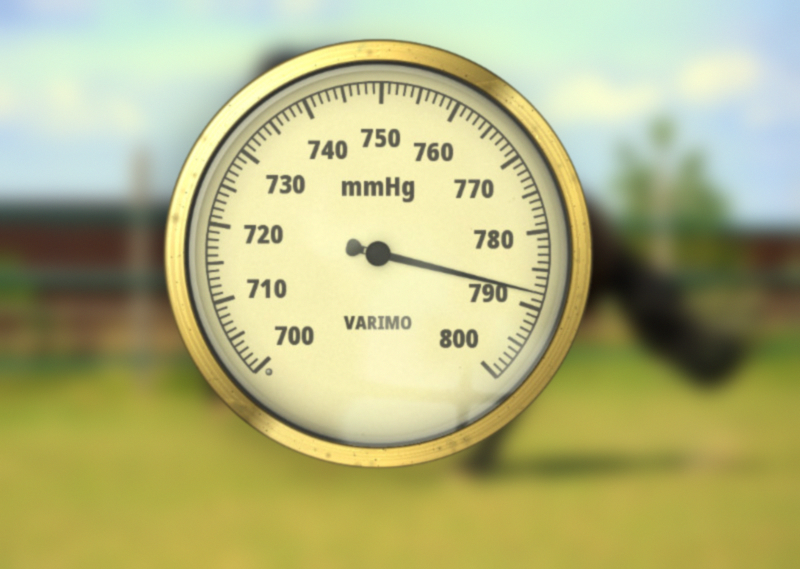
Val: 788 mmHg
